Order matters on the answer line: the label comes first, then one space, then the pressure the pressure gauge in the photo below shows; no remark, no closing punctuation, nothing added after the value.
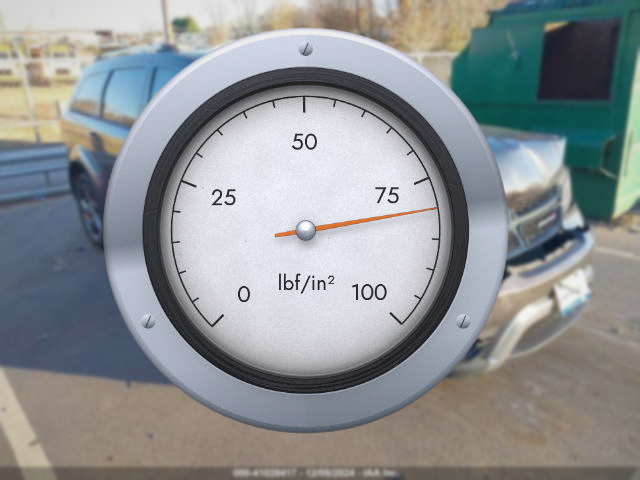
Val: 80 psi
